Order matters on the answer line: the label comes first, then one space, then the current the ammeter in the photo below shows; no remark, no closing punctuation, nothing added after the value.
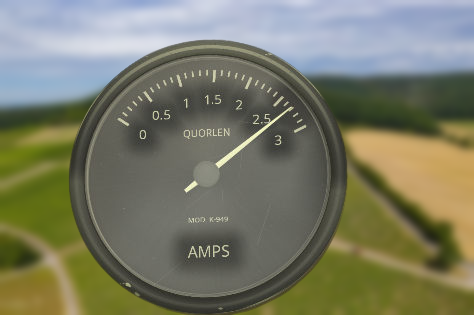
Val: 2.7 A
